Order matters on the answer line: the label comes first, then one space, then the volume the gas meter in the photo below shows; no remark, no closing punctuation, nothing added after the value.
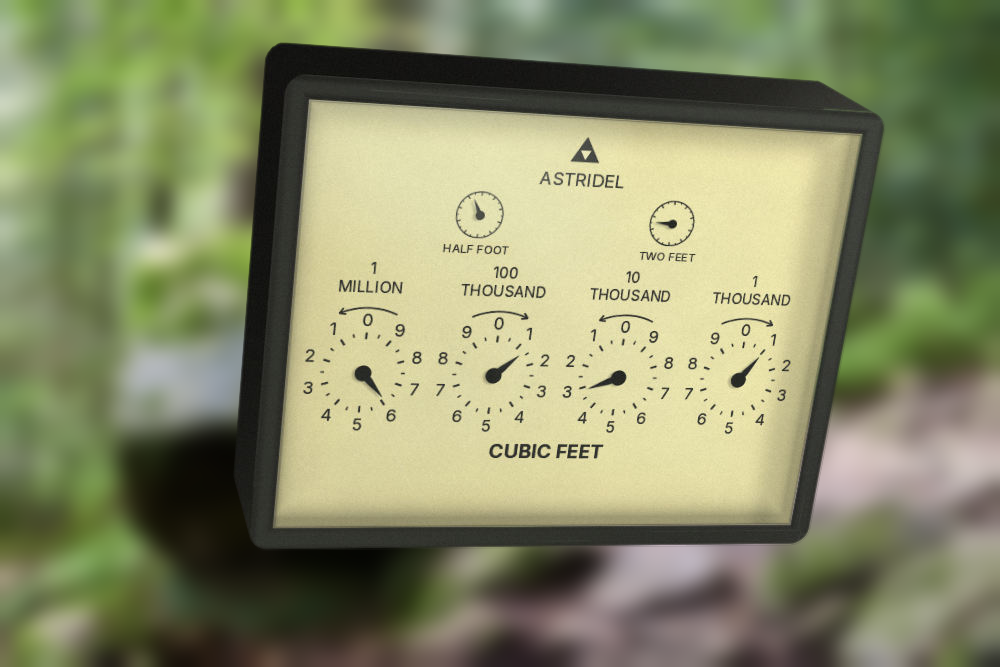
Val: 613100 ft³
